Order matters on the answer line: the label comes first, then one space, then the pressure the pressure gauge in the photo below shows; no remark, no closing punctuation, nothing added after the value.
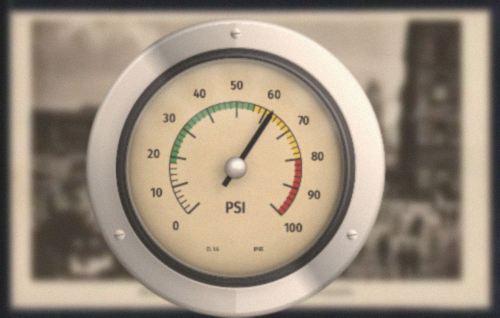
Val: 62 psi
